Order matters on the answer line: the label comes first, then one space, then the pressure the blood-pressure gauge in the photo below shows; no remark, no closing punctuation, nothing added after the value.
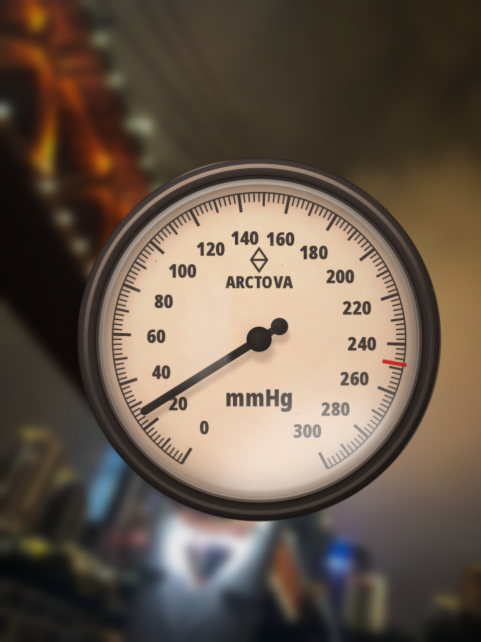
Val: 26 mmHg
